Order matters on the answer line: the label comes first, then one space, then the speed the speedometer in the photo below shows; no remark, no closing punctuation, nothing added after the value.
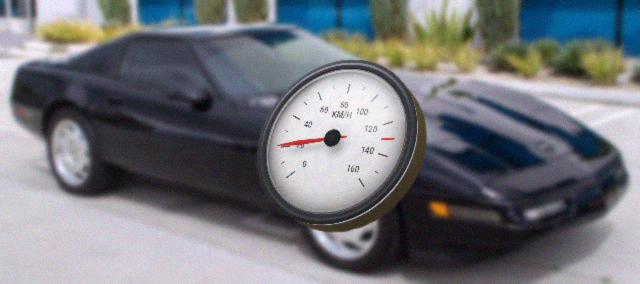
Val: 20 km/h
